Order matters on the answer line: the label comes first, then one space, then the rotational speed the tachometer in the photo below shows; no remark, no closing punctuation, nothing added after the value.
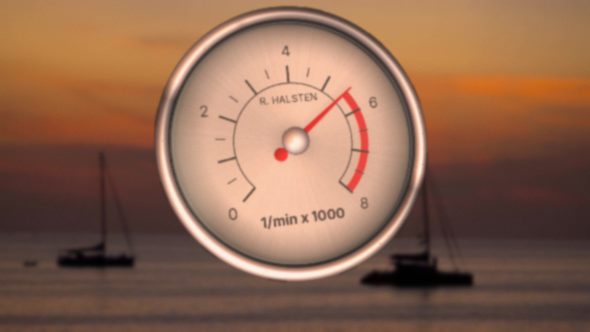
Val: 5500 rpm
